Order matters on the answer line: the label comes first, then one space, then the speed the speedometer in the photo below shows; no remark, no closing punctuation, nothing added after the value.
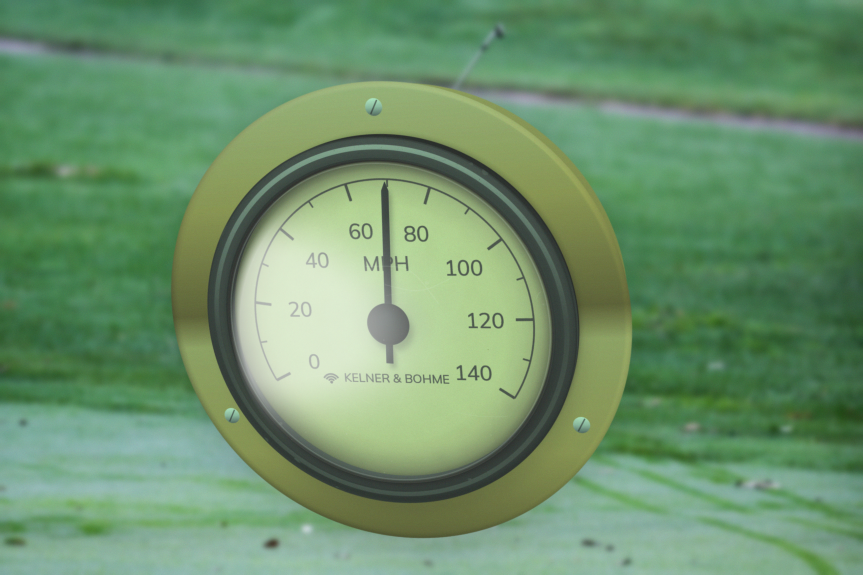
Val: 70 mph
